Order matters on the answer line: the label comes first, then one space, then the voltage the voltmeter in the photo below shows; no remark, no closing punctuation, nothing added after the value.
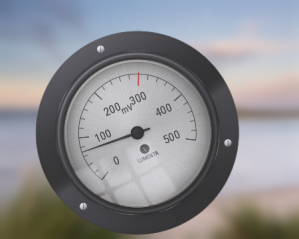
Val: 70 mV
